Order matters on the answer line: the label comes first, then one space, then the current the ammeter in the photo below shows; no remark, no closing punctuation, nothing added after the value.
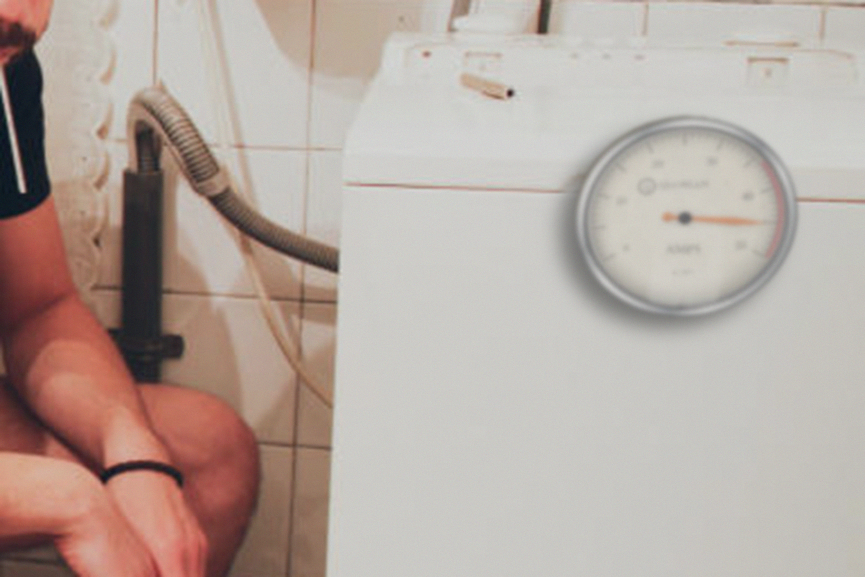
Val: 45 A
